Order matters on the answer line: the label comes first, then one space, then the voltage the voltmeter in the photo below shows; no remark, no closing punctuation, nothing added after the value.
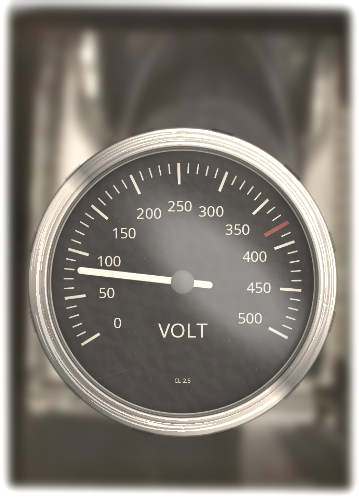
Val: 80 V
